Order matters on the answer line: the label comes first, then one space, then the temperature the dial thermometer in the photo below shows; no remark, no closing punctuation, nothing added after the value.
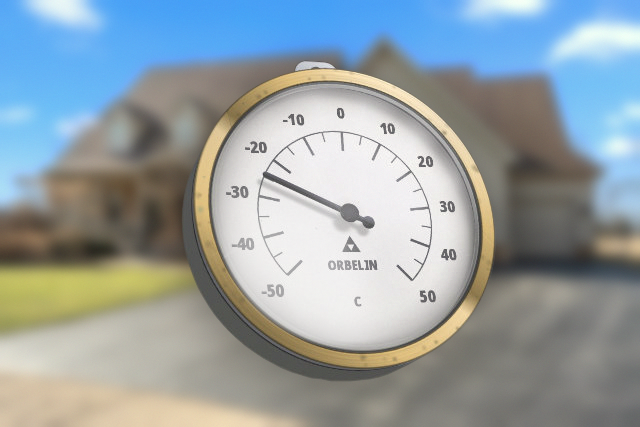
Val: -25 °C
